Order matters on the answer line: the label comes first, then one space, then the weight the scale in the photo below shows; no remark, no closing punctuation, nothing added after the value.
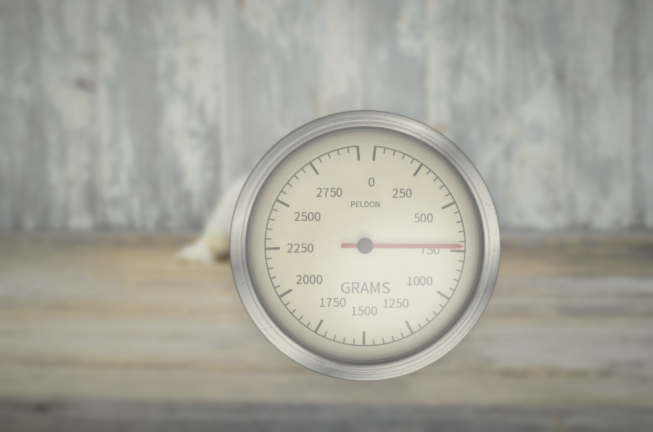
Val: 725 g
